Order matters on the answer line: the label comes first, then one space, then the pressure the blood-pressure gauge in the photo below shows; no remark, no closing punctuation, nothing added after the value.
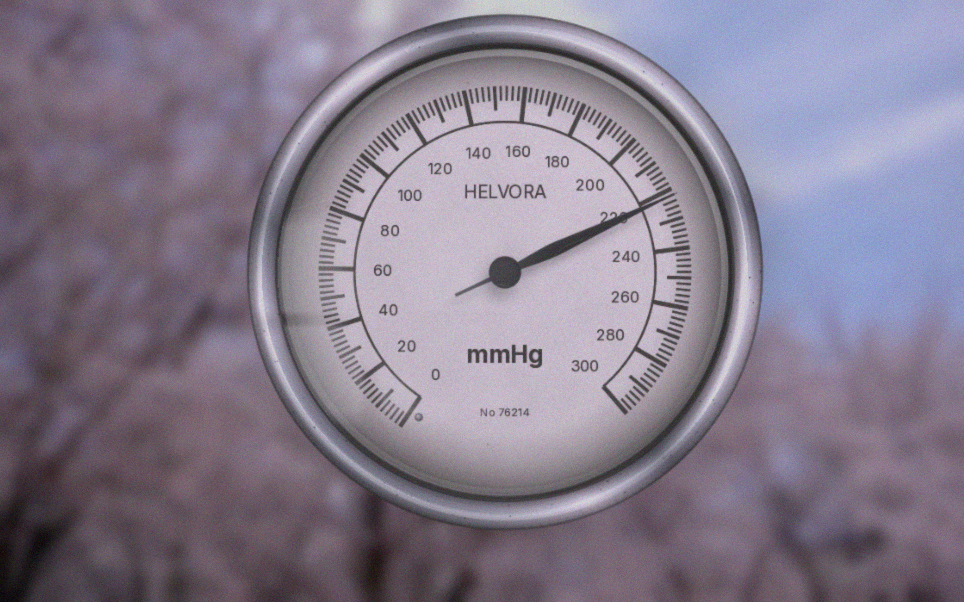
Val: 222 mmHg
